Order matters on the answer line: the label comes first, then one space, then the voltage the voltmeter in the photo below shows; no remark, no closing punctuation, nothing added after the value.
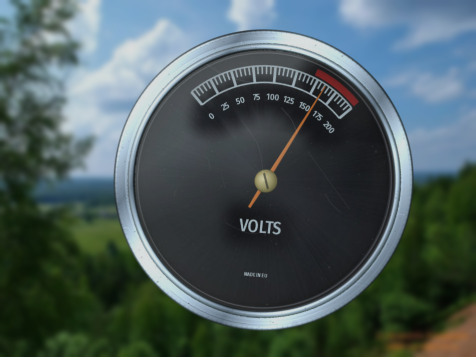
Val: 160 V
